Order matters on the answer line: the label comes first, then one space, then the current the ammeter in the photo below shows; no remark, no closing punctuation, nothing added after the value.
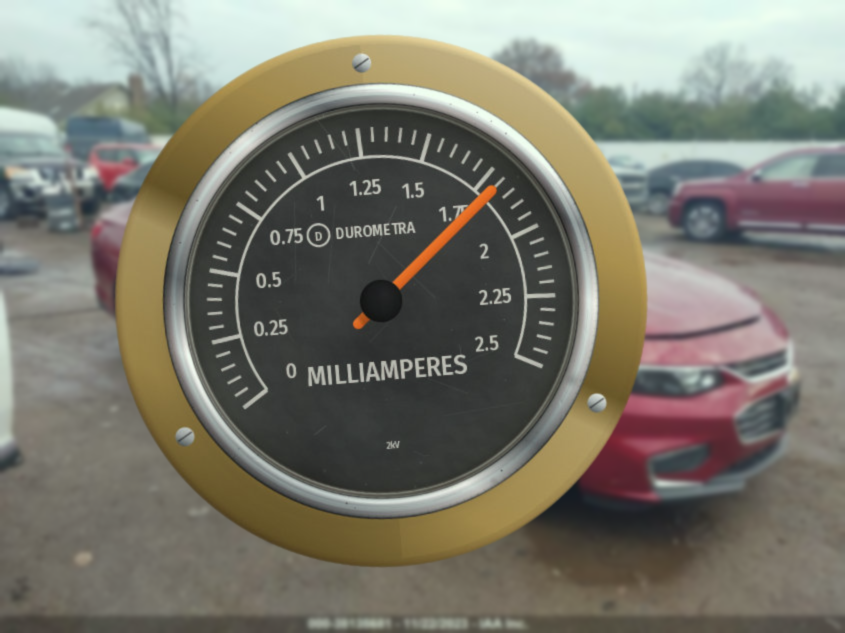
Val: 1.8 mA
